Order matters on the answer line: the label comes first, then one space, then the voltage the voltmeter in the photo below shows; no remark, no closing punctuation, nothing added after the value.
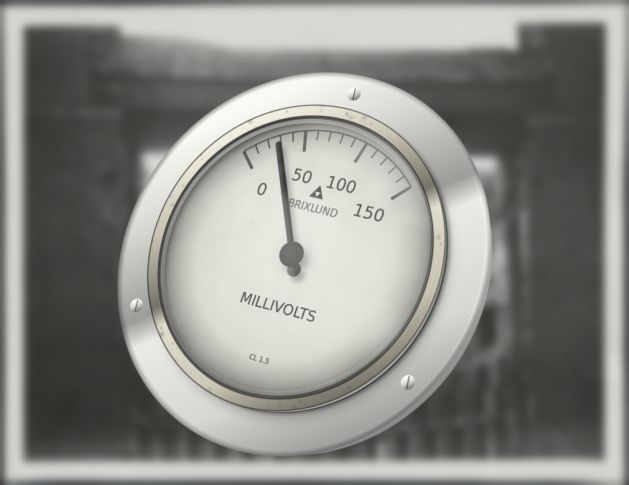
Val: 30 mV
